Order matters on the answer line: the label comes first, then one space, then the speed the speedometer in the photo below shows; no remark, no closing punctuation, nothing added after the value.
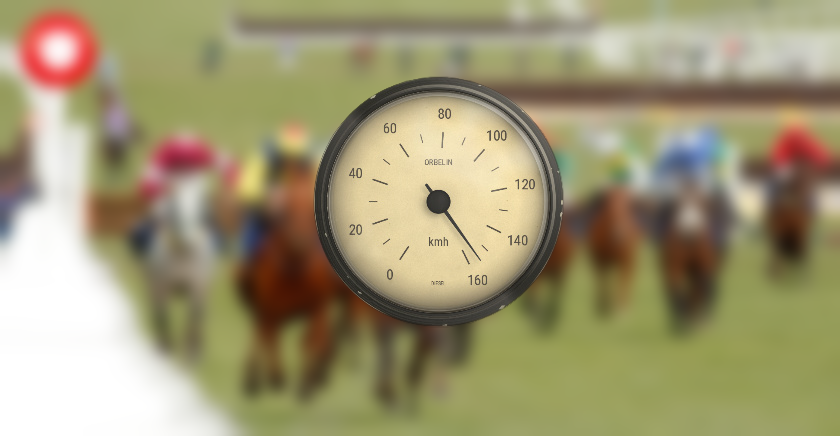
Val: 155 km/h
